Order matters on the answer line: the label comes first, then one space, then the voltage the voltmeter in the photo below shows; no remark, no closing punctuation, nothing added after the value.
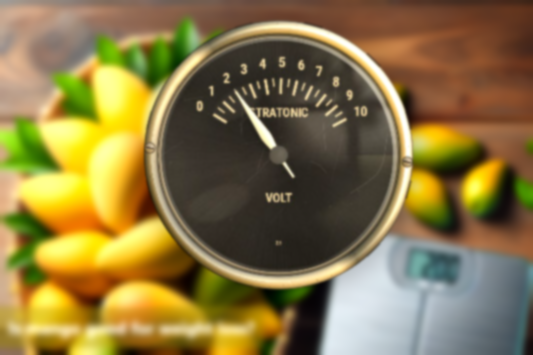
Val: 2 V
